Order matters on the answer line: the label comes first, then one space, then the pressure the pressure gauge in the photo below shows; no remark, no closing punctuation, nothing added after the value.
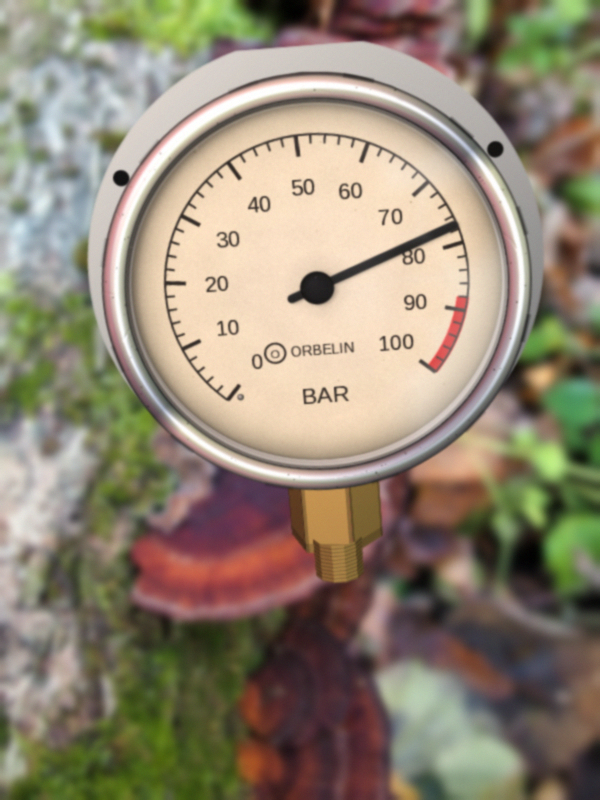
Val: 77 bar
